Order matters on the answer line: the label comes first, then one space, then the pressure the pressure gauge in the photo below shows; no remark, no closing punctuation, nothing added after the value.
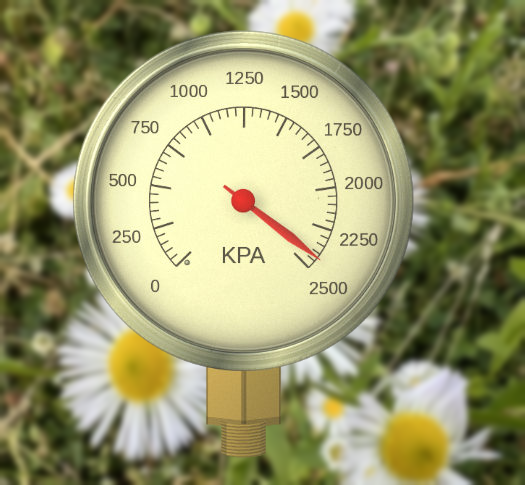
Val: 2425 kPa
